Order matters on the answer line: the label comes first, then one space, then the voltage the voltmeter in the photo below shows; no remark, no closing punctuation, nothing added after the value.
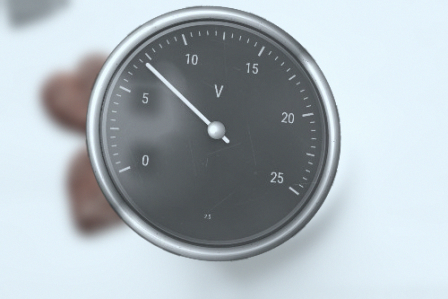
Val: 7 V
